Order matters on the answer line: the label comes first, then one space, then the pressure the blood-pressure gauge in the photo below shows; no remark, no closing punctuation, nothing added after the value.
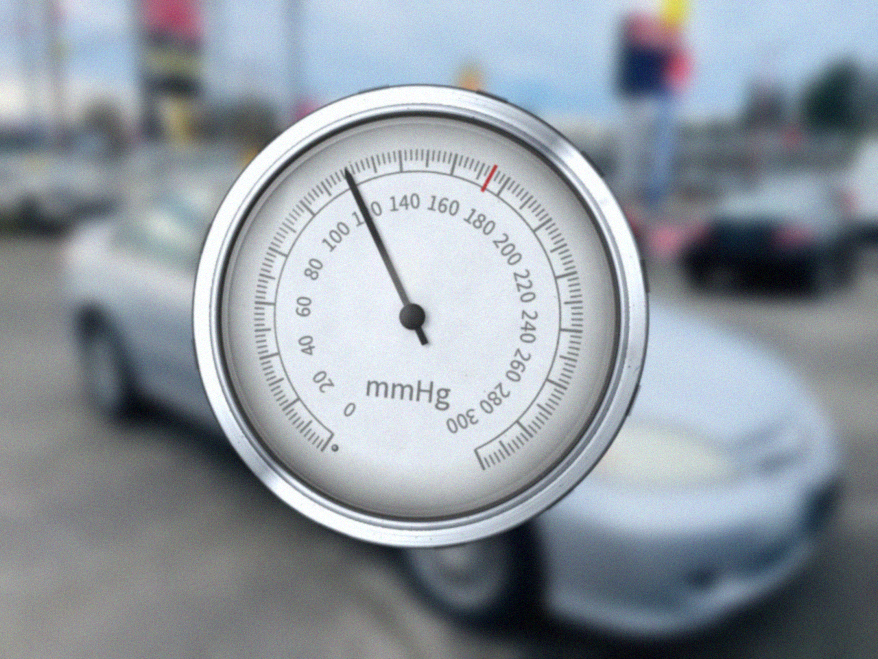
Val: 120 mmHg
